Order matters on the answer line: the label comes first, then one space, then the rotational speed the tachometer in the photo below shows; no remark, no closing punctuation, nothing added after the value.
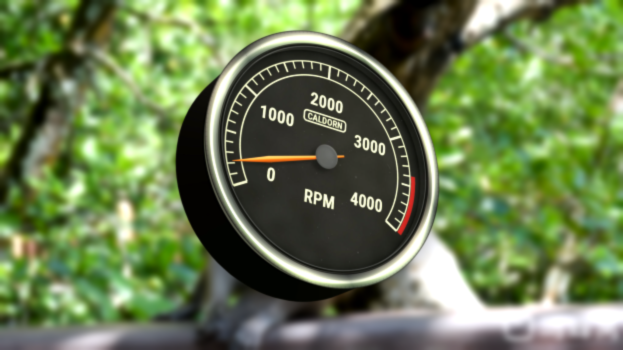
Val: 200 rpm
